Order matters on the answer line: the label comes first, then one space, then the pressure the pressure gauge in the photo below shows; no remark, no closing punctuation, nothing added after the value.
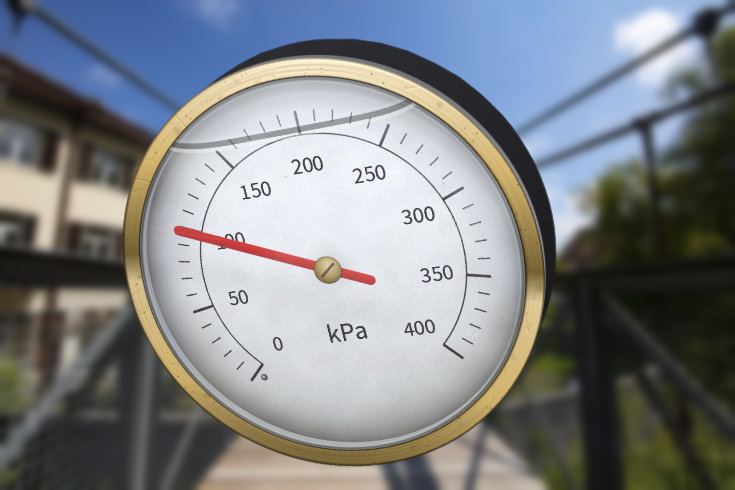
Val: 100 kPa
